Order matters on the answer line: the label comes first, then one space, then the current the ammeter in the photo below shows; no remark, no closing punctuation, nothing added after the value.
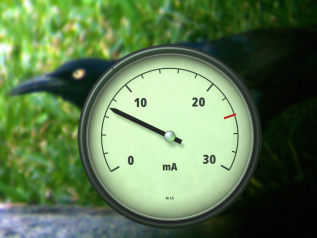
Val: 7 mA
